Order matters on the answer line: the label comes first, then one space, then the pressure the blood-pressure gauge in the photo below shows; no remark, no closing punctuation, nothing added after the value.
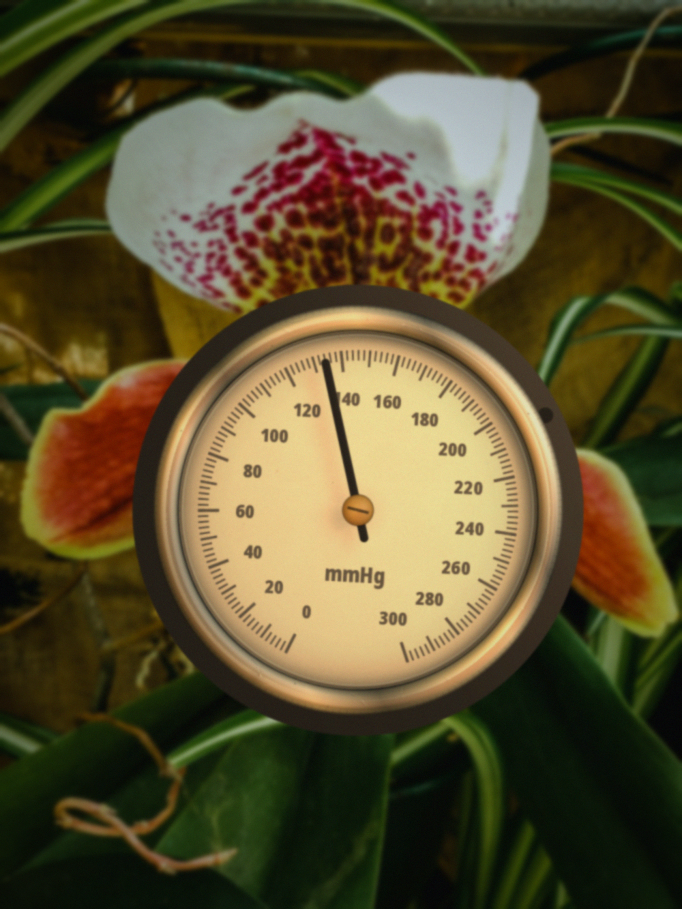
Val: 134 mmHg
